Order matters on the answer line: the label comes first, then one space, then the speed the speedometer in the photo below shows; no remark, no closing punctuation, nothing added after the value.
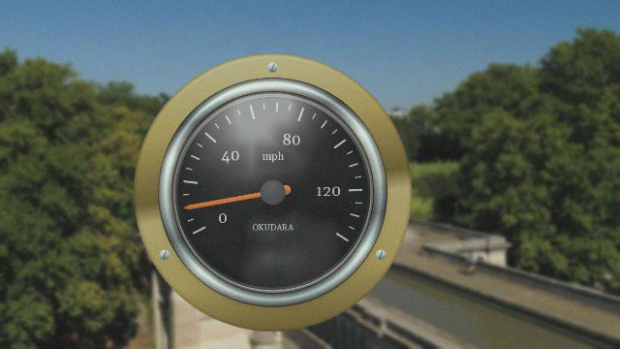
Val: 10 mph
